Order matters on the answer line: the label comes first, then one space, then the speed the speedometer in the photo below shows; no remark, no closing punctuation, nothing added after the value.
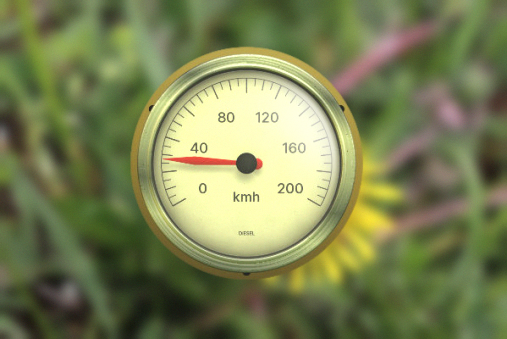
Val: 27.5 km/h
